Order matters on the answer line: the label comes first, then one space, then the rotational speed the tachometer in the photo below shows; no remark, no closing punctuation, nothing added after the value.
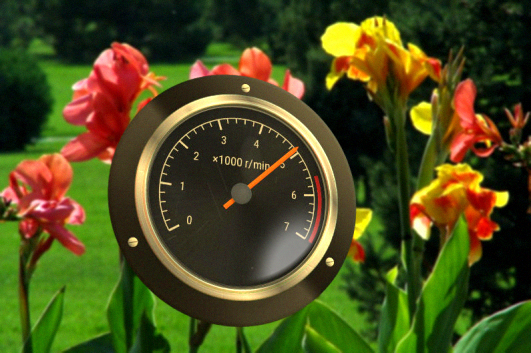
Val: 4900 rpm
